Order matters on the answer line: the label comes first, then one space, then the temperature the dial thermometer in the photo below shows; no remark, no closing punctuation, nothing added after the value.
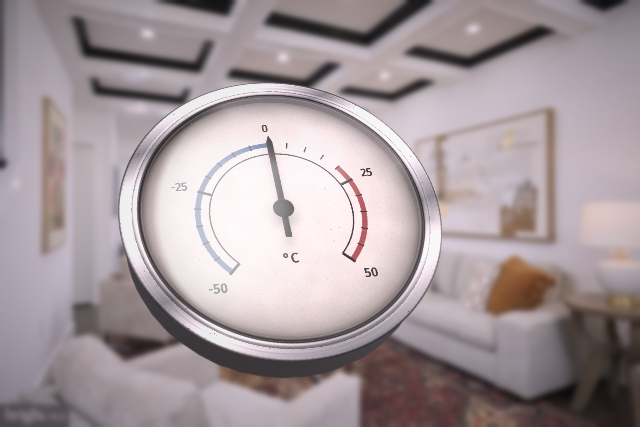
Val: 0 °C
